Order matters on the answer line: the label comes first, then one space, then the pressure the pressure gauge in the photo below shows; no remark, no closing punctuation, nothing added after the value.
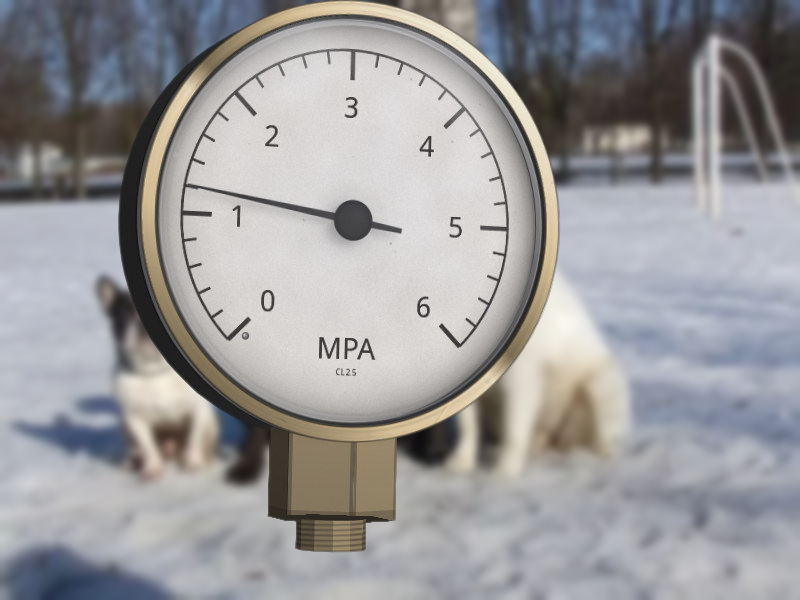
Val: 1.2 MPa
